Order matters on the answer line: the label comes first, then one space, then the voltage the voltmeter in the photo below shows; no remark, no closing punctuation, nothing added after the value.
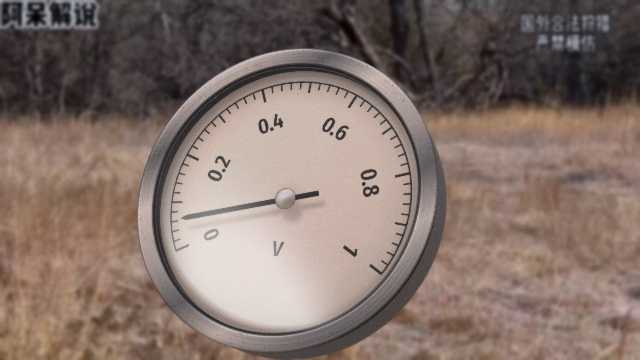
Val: 0.06 V
